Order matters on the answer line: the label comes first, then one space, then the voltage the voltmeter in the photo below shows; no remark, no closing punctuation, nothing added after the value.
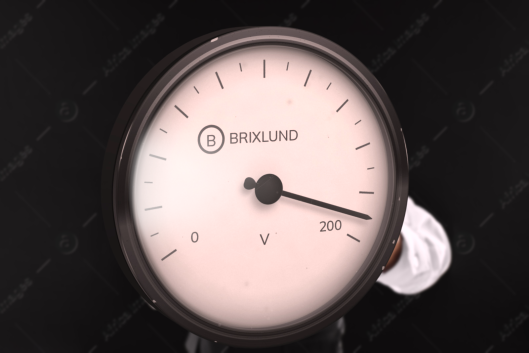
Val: 190 V
